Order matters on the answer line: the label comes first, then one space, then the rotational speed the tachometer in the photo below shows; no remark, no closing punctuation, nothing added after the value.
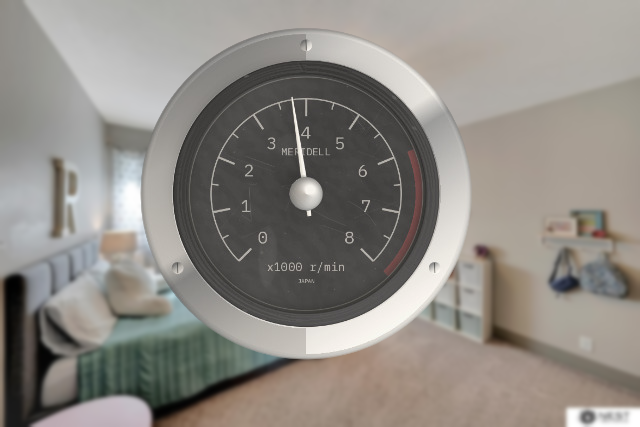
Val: 3750 rpm
